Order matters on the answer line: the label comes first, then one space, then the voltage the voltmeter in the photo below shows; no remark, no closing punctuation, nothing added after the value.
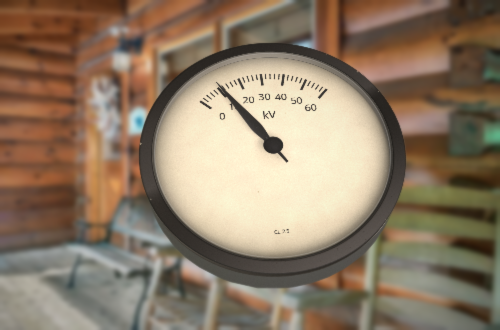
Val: 10 kV
